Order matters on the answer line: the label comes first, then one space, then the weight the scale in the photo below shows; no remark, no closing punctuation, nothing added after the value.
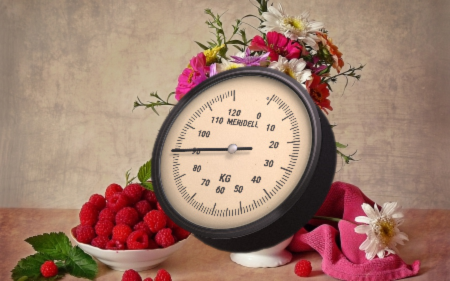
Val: 90 kg
